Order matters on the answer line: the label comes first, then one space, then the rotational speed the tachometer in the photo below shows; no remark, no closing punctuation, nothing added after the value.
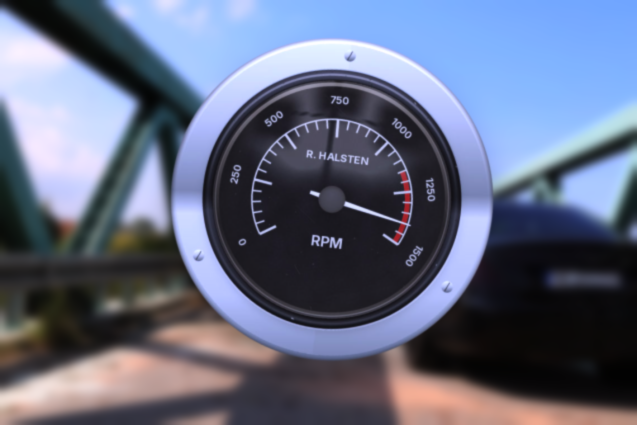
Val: 1400 rpm
